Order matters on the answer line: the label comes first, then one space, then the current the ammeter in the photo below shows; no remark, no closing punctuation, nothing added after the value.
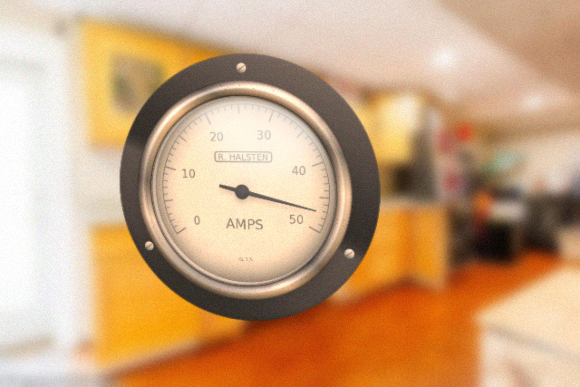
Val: 47 A
